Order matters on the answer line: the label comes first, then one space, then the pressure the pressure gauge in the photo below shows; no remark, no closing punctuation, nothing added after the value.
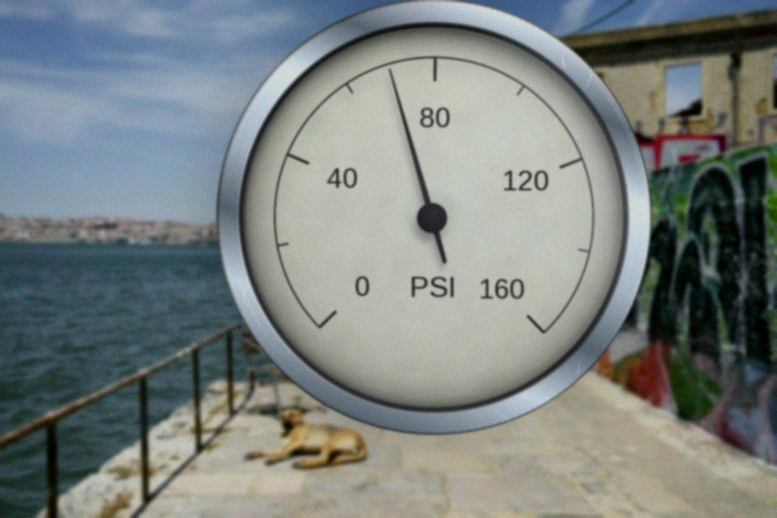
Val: 70 psi
